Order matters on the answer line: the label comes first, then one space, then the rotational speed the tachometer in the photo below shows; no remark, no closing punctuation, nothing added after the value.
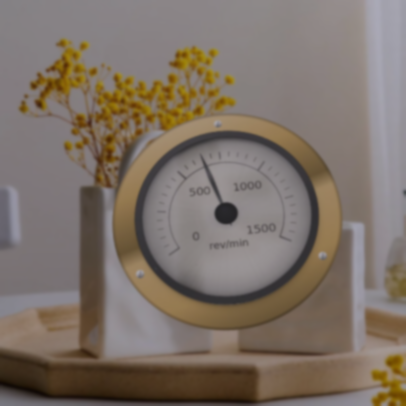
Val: 650 rpm
